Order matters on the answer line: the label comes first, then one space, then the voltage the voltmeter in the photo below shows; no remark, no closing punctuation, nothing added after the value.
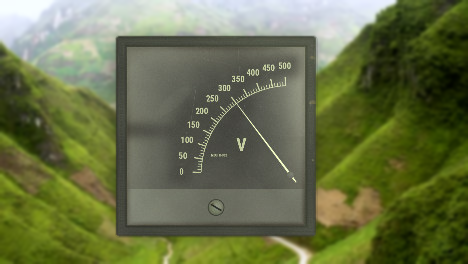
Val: 300 V
